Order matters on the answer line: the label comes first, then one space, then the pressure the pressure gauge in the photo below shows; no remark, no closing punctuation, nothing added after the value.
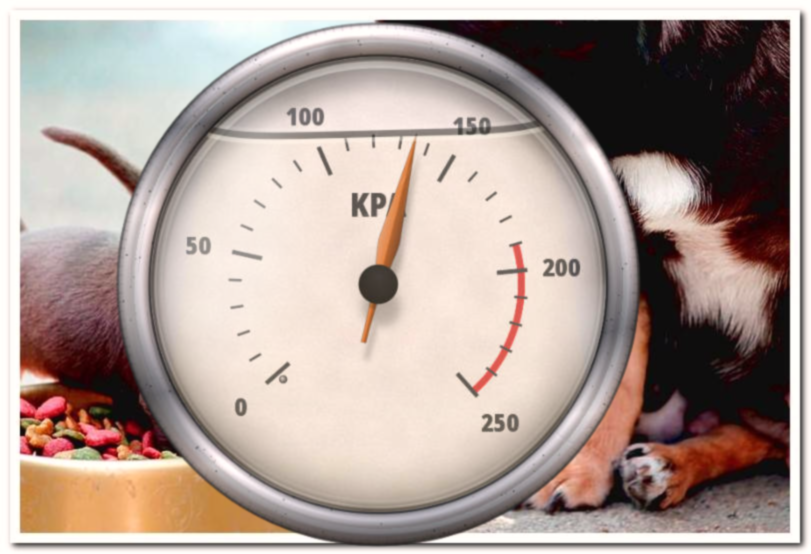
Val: 135 kPa
